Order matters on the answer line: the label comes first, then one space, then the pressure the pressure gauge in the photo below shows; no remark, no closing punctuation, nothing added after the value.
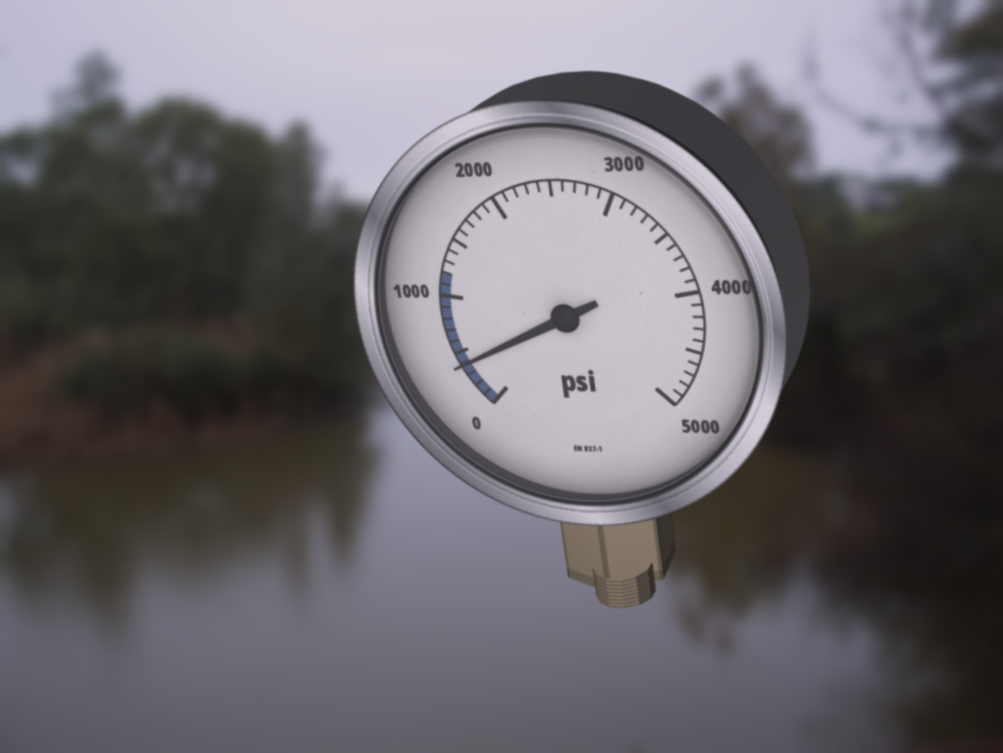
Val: 400 psi
